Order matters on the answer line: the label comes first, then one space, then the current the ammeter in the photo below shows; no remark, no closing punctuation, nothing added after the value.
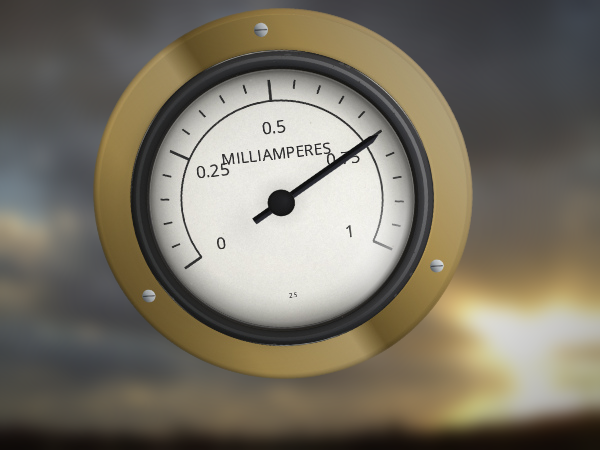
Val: 0.75 mA
